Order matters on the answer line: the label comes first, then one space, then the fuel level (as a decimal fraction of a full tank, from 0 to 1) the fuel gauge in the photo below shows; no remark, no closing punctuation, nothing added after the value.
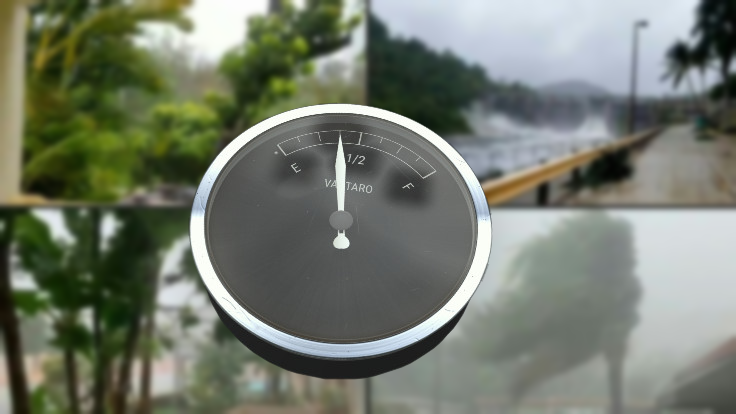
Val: 0.375
